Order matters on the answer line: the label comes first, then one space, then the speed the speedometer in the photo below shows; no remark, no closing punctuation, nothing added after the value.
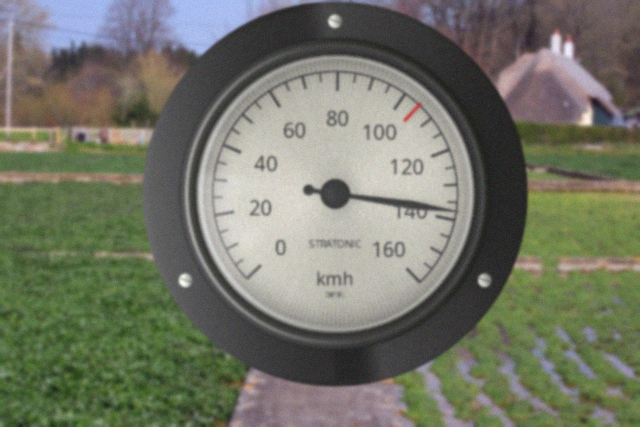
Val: 137.5 km/h
